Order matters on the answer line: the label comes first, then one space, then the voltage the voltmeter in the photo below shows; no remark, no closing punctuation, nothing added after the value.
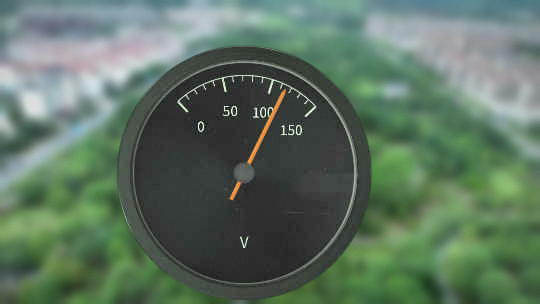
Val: 115 V
